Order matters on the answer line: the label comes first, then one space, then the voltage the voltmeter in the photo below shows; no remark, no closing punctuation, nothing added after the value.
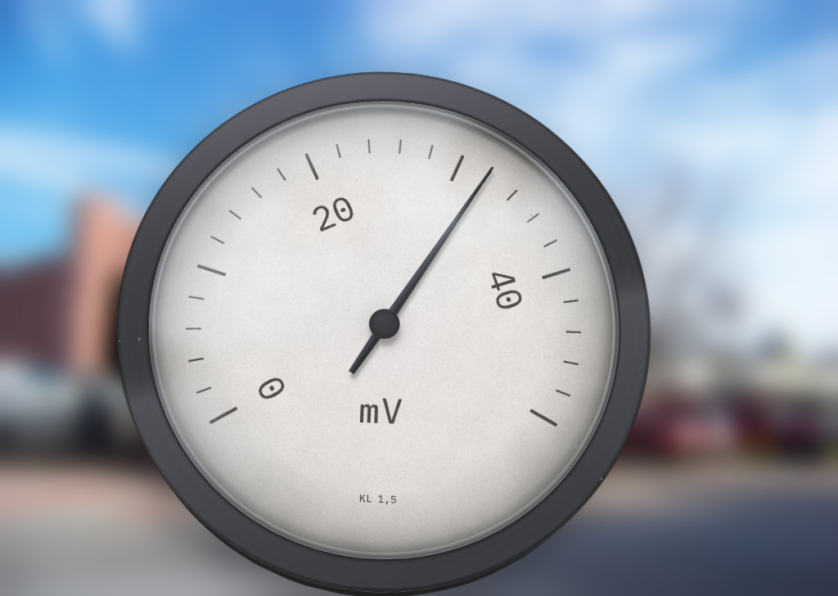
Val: 32 mV
